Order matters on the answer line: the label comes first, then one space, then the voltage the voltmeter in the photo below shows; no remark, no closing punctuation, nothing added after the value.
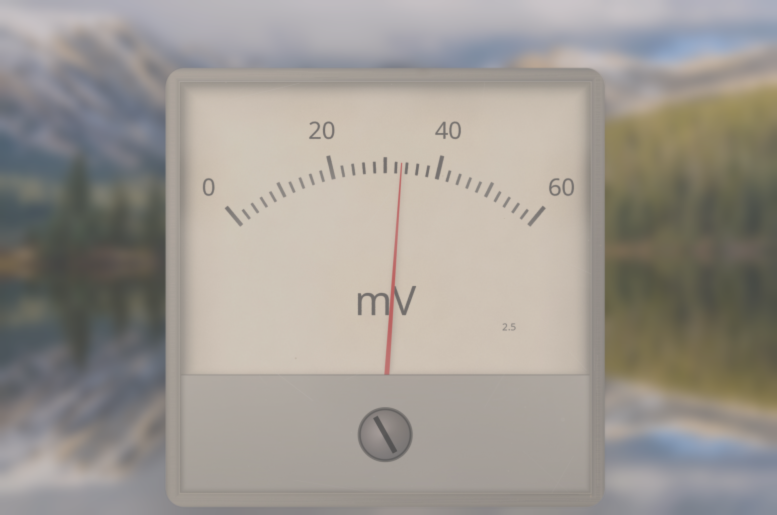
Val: 33 mV
